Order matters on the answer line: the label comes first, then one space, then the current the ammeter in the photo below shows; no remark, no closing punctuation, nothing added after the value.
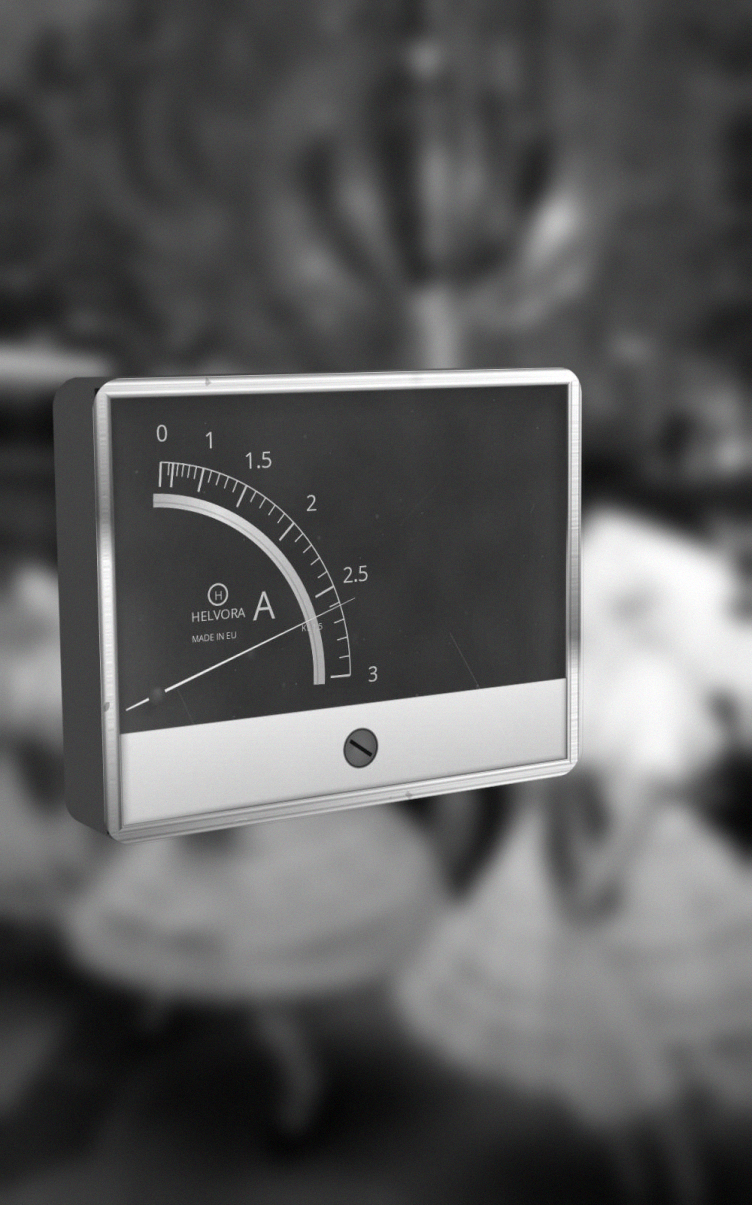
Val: 2.6 A
